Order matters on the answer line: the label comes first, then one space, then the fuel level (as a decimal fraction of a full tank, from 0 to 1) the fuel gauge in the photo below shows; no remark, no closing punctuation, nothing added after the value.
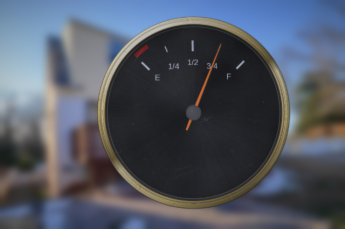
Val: 0.75
